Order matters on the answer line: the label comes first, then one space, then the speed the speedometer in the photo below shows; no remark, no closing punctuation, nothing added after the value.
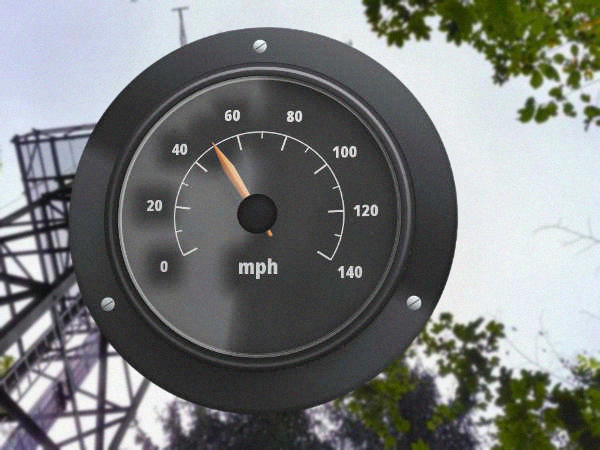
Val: 50 mph
